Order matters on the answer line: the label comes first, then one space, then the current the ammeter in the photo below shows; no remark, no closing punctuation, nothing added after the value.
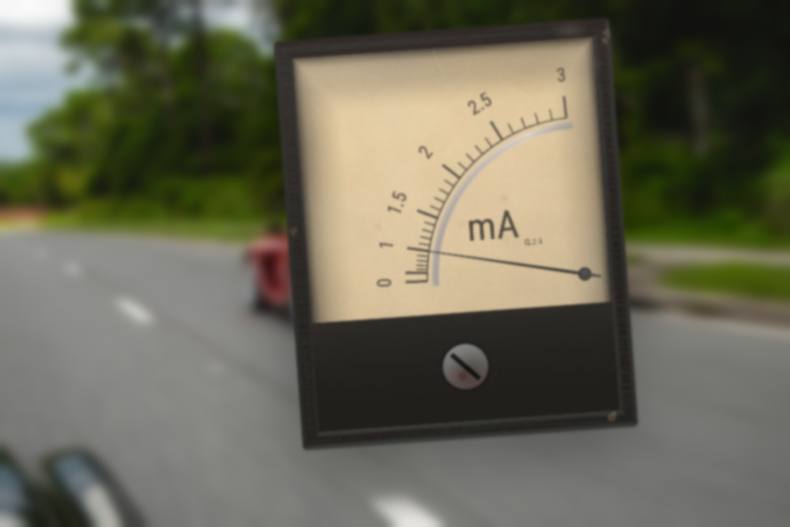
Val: 1 mA
